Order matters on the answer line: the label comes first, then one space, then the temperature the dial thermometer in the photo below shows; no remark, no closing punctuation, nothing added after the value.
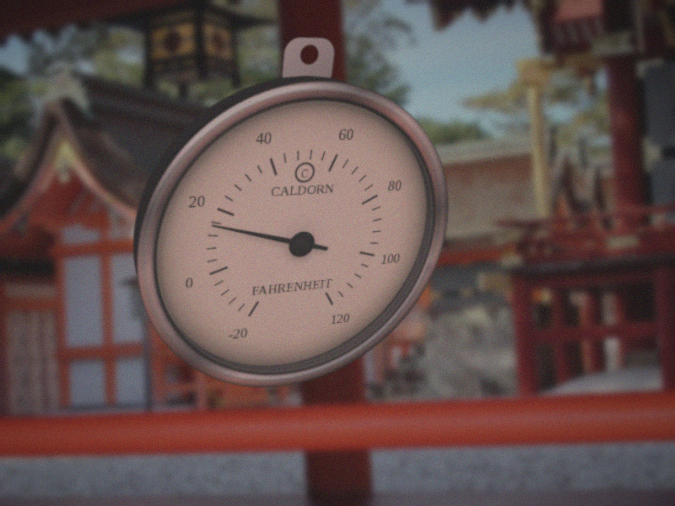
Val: 16 °F
